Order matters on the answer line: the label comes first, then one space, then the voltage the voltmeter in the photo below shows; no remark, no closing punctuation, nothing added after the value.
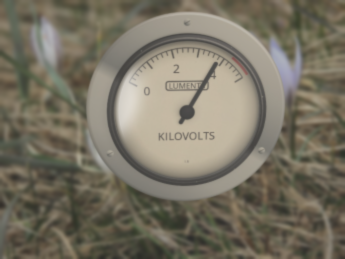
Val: 3.8 kV
